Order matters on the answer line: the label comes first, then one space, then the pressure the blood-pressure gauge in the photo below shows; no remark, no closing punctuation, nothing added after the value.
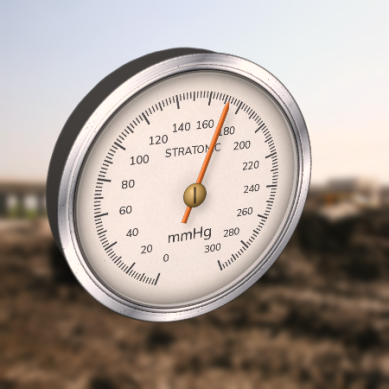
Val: 170 mmHg
